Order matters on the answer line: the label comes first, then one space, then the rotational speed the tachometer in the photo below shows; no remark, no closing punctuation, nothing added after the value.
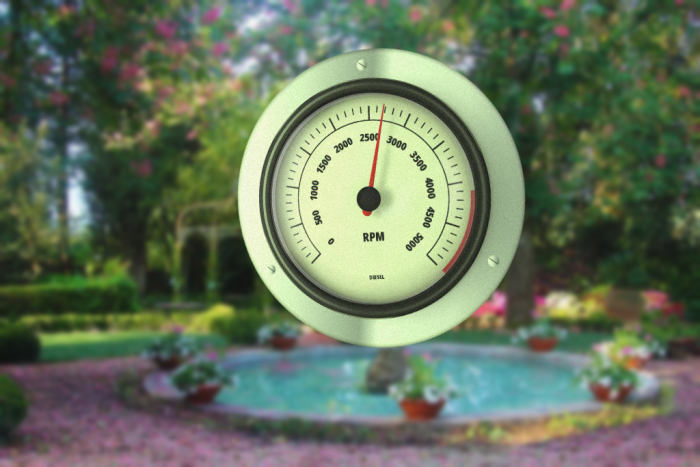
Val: 2700 rpm
